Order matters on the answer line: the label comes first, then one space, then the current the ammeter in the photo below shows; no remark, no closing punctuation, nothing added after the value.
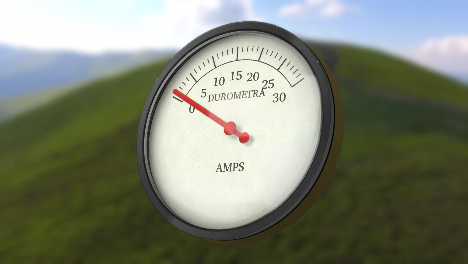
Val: 1 A
